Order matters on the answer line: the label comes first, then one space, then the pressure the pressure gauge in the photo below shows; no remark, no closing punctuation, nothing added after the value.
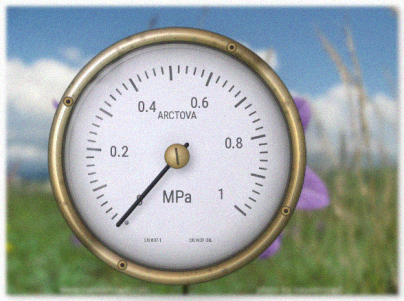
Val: 0 MPa
